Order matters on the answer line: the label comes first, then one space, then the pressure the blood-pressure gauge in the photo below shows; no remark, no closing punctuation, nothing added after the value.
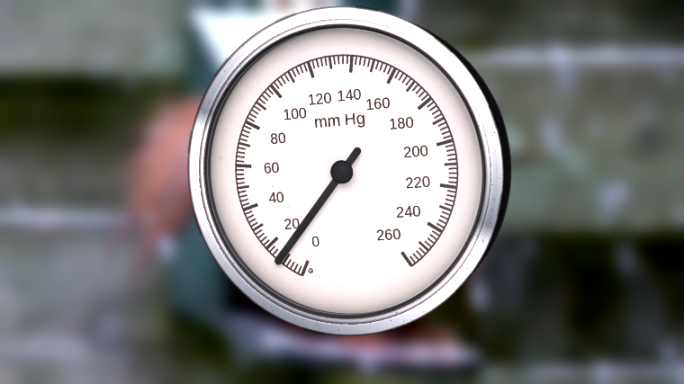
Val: 12 mmHg
